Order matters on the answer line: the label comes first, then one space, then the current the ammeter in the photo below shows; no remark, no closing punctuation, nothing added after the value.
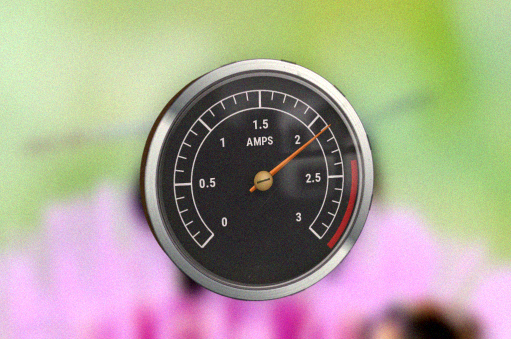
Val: 2.1 A
